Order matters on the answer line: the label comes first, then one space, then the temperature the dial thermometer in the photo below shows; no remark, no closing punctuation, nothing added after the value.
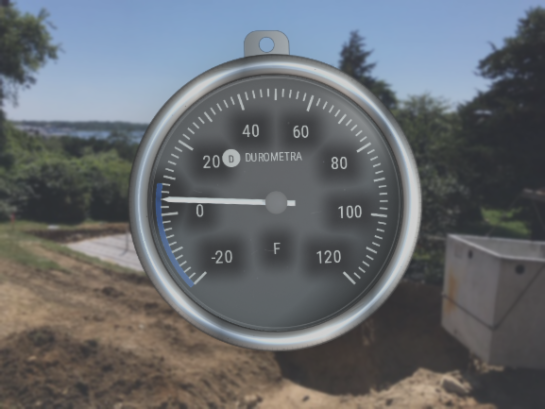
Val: 4 °F
